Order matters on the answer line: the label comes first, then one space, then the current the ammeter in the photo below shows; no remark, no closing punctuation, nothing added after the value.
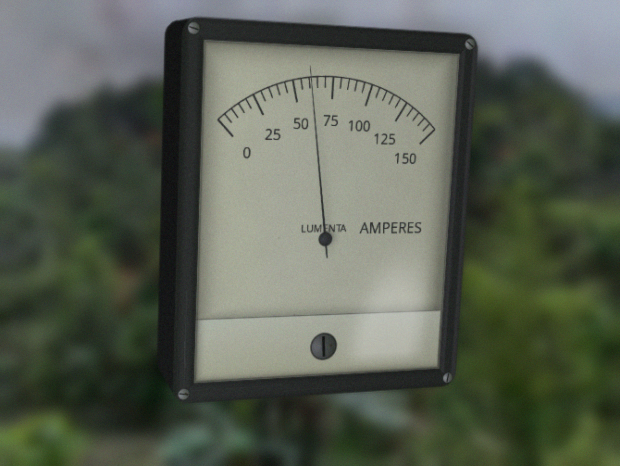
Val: 60 A
